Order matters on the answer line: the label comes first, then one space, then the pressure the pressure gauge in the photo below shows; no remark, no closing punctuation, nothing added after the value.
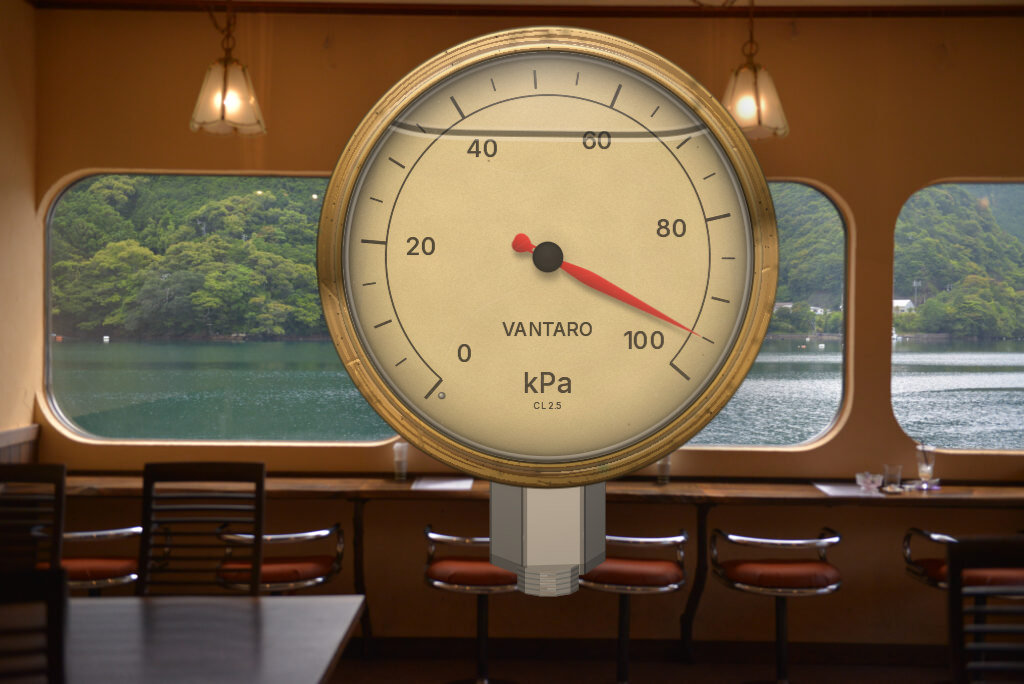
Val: 95 kPa
